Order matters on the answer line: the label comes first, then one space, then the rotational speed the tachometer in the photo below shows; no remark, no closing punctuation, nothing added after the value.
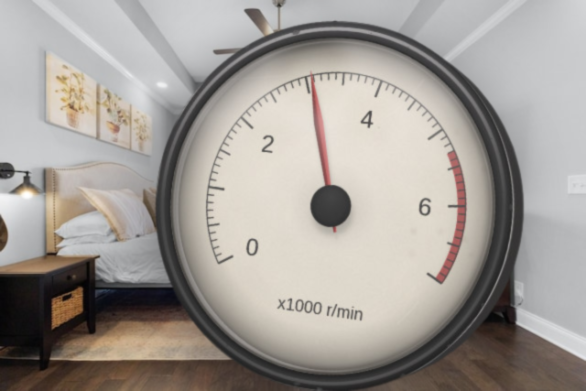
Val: 3100 rpm
